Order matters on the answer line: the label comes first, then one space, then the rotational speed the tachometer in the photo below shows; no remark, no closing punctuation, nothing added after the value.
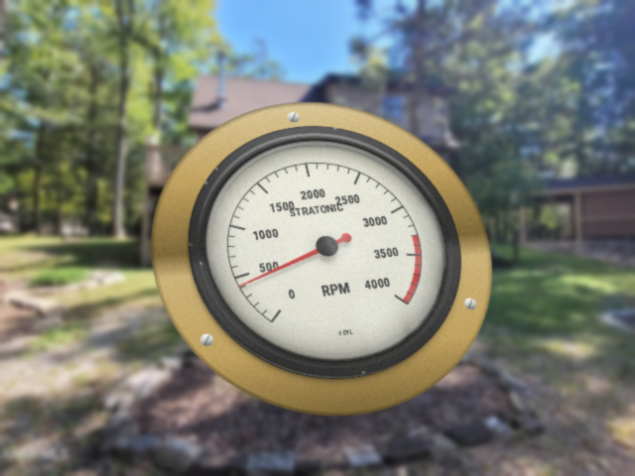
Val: 400 rpm
